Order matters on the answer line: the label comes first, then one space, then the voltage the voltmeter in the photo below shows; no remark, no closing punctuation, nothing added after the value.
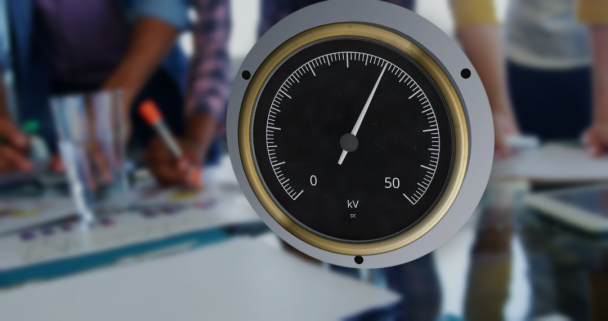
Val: 30 kV
